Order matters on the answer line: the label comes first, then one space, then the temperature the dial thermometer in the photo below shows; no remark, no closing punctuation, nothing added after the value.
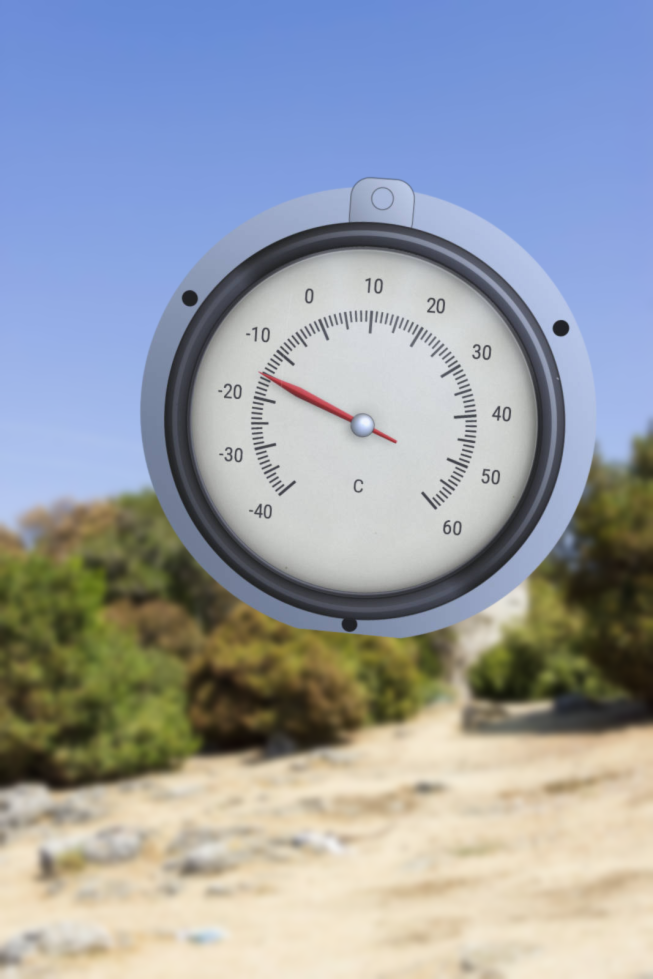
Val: -15 °C
